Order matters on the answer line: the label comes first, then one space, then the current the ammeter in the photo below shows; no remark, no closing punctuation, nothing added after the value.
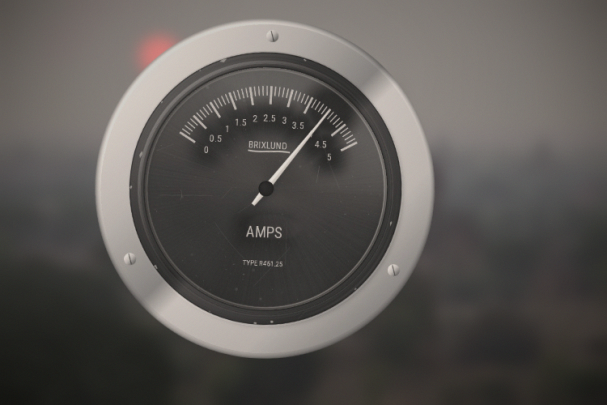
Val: 4 A
